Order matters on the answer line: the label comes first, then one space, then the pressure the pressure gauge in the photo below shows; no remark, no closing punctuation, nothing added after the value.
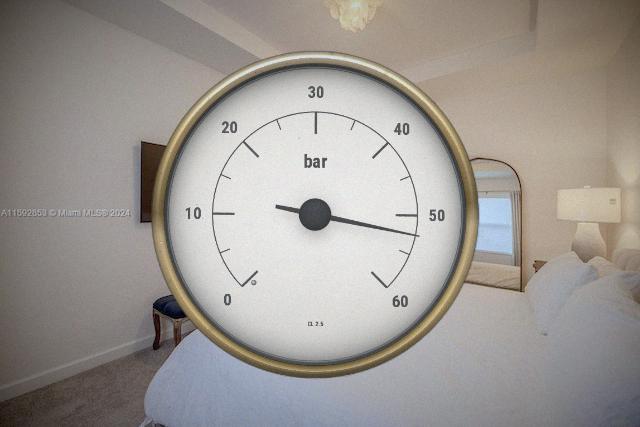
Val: 52.5 bar
